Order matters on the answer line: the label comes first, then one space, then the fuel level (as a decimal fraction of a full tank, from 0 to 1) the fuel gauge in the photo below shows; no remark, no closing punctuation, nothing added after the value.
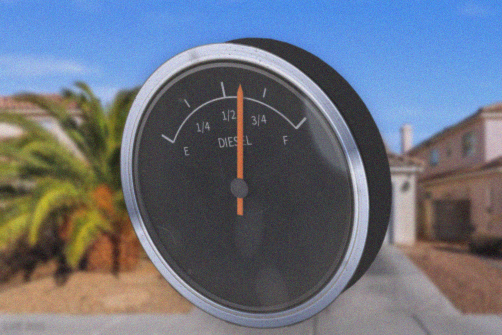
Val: 0.625
